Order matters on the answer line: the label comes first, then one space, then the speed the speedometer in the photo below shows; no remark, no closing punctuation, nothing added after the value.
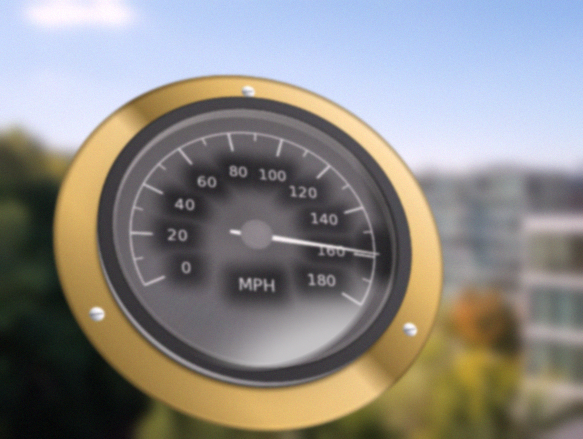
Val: 160 mph
